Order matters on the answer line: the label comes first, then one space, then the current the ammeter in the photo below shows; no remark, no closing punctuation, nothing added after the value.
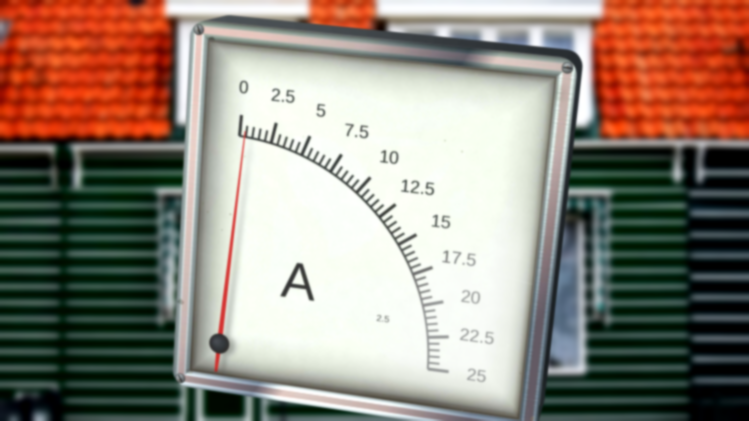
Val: 0.5 A
